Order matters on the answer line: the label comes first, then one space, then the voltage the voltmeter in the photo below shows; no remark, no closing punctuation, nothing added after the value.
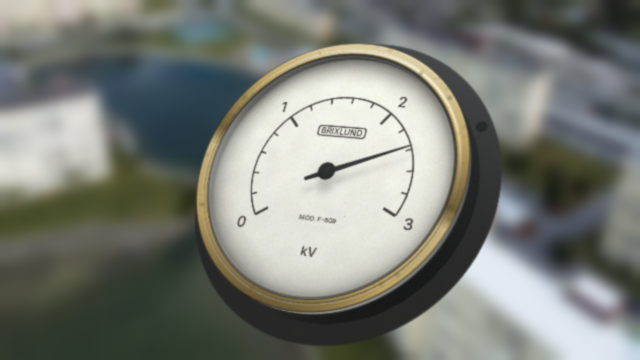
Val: 2.4 kV
